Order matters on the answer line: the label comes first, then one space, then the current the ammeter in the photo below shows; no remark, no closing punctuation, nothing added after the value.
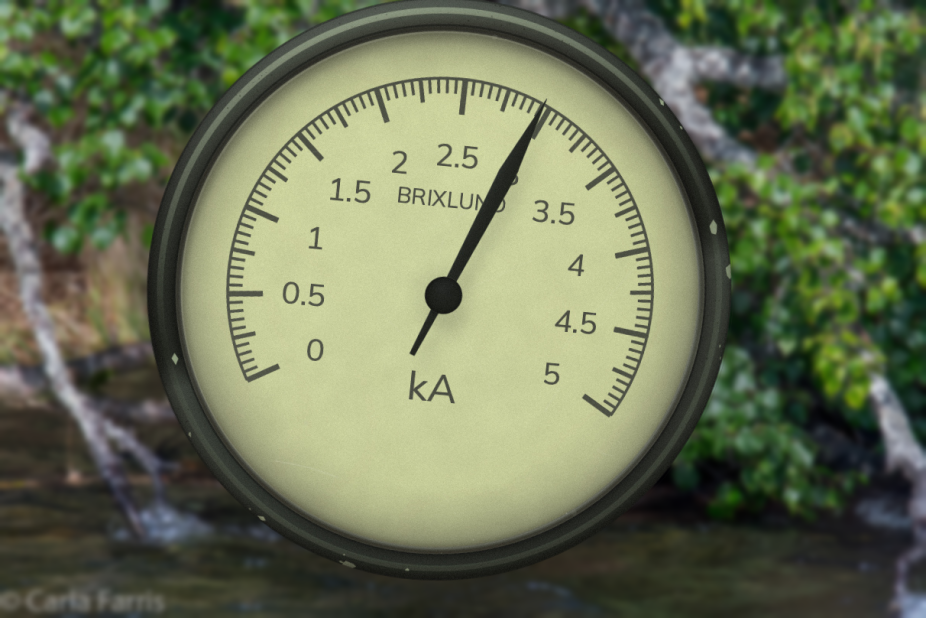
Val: 2.95 kA
